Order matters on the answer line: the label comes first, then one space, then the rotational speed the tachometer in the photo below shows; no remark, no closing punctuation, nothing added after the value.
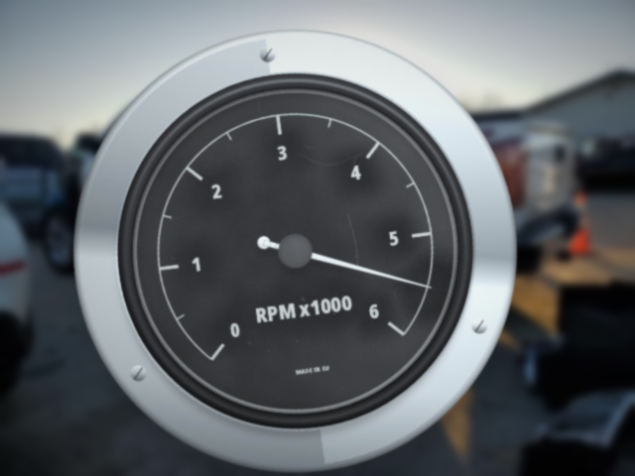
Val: 5500 rpm
